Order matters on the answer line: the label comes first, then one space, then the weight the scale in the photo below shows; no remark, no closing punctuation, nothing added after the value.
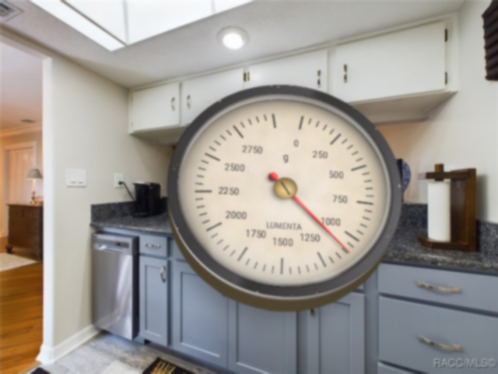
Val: 1100 g
